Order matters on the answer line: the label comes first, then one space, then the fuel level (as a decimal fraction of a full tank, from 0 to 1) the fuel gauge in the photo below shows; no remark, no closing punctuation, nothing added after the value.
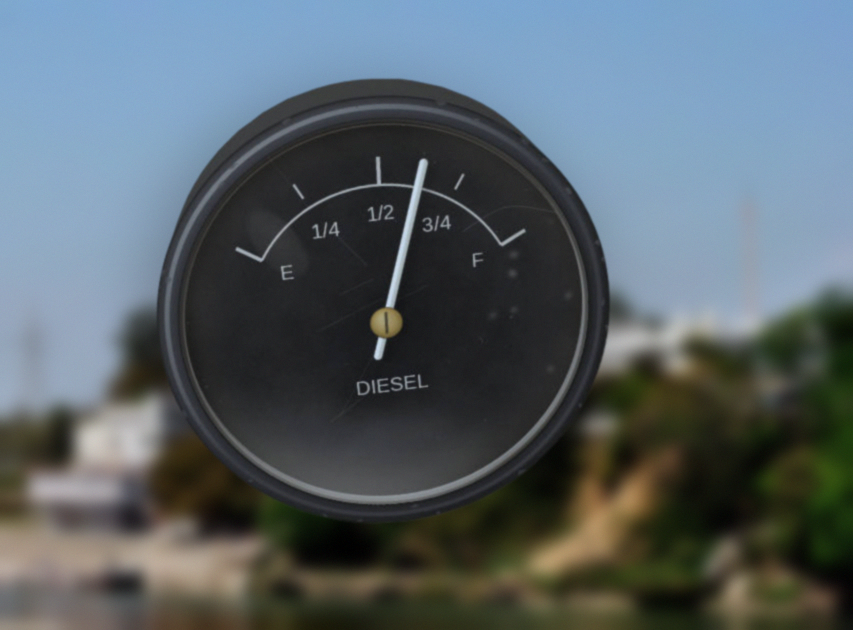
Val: 0.625
